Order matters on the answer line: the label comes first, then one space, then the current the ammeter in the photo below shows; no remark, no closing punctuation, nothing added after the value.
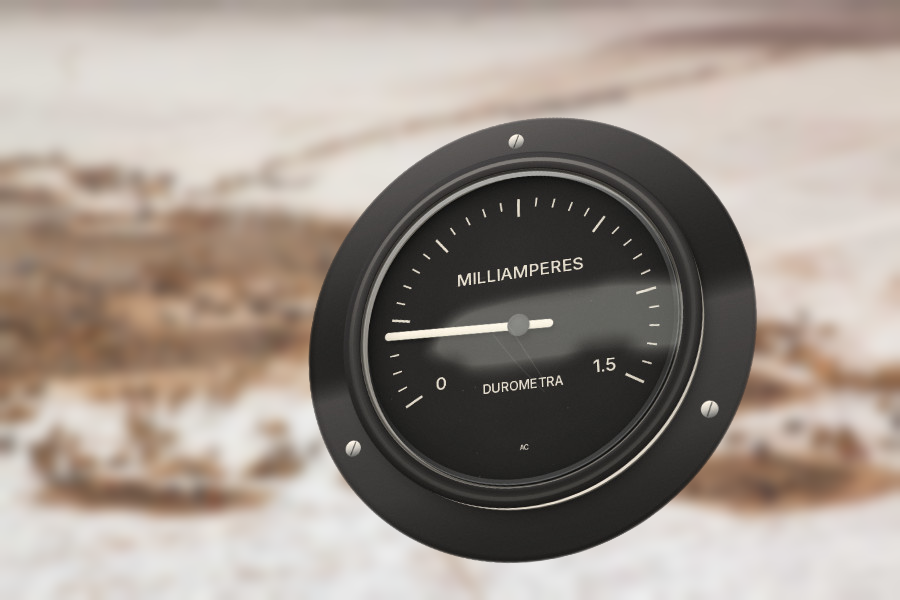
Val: 0.2 mA
